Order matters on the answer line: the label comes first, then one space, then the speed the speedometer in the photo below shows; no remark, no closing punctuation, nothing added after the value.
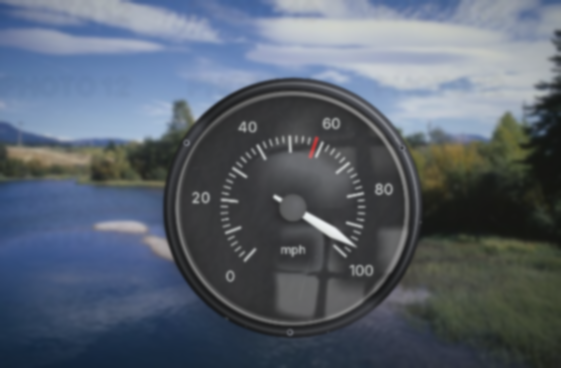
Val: 96 mph
